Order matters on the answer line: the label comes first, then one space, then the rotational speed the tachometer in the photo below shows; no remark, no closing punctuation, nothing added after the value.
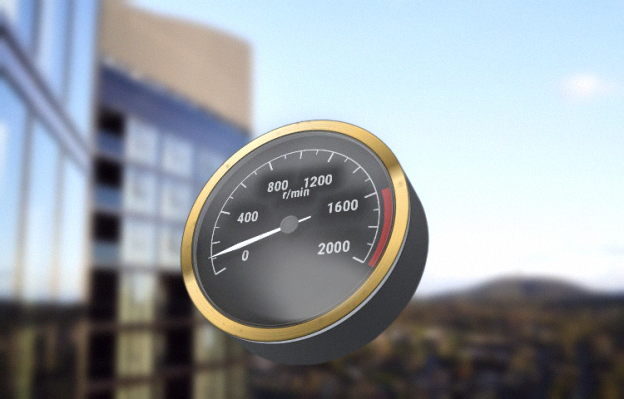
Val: 100 rpm
